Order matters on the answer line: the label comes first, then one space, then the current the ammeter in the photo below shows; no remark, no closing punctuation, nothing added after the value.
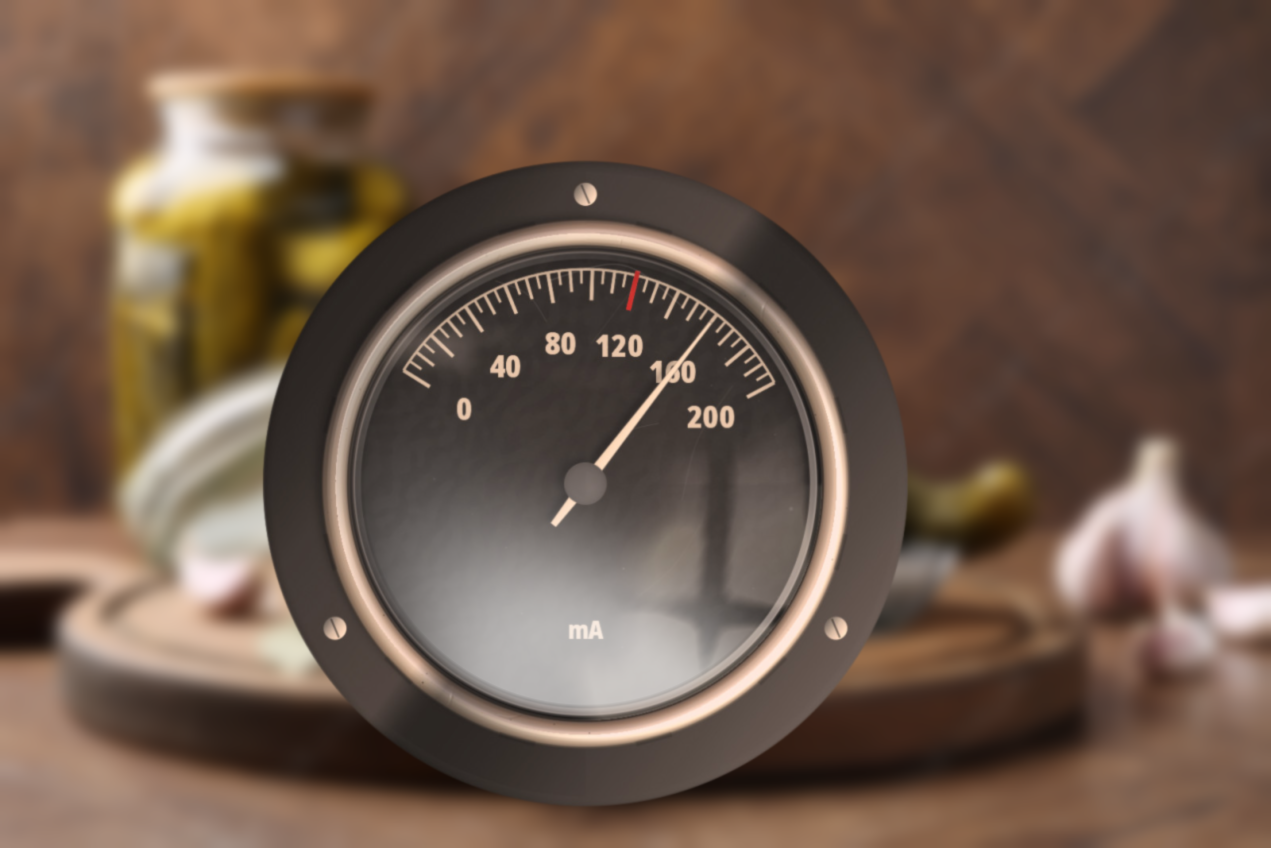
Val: 160 mA
